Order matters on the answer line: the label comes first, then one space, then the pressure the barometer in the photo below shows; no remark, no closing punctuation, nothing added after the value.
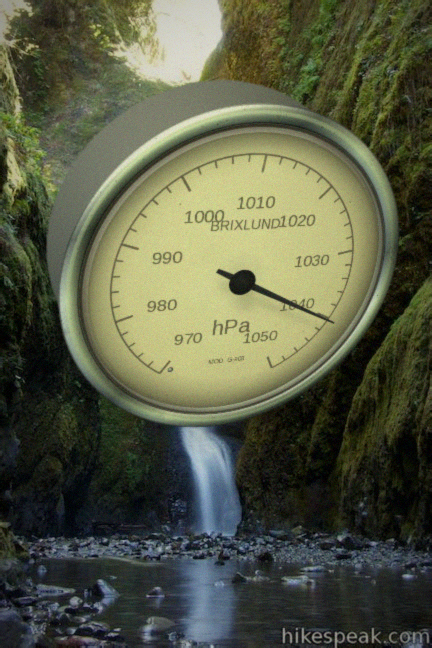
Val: 1040 hPa
